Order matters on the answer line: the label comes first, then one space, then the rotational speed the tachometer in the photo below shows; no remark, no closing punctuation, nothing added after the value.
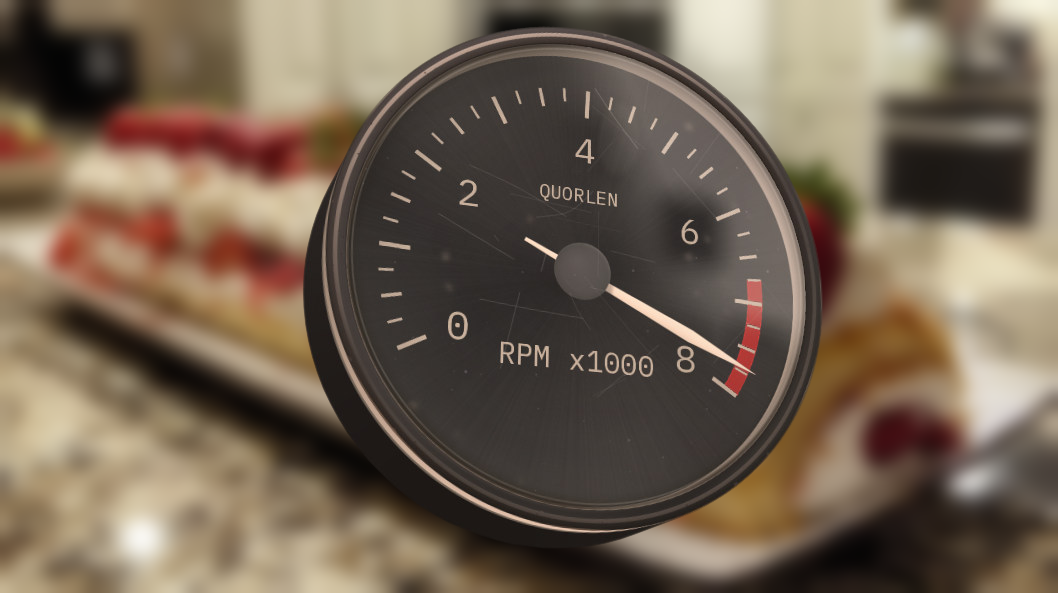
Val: 7750 rpm
